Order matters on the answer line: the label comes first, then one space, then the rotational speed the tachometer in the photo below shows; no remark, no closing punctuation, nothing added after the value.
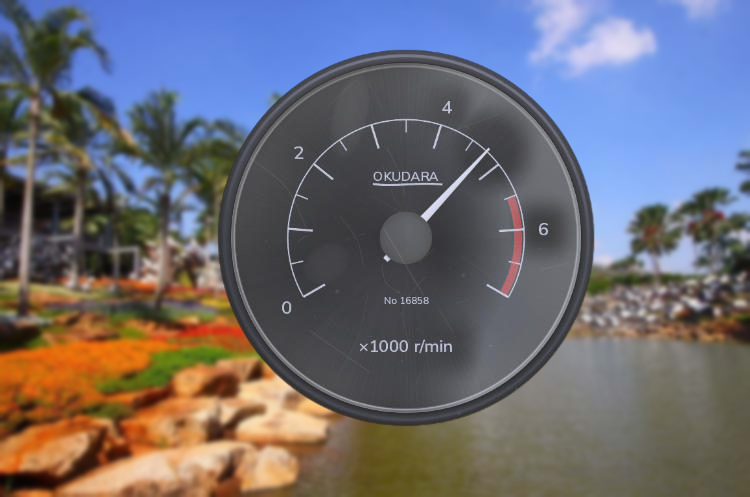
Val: 4750 rpm
